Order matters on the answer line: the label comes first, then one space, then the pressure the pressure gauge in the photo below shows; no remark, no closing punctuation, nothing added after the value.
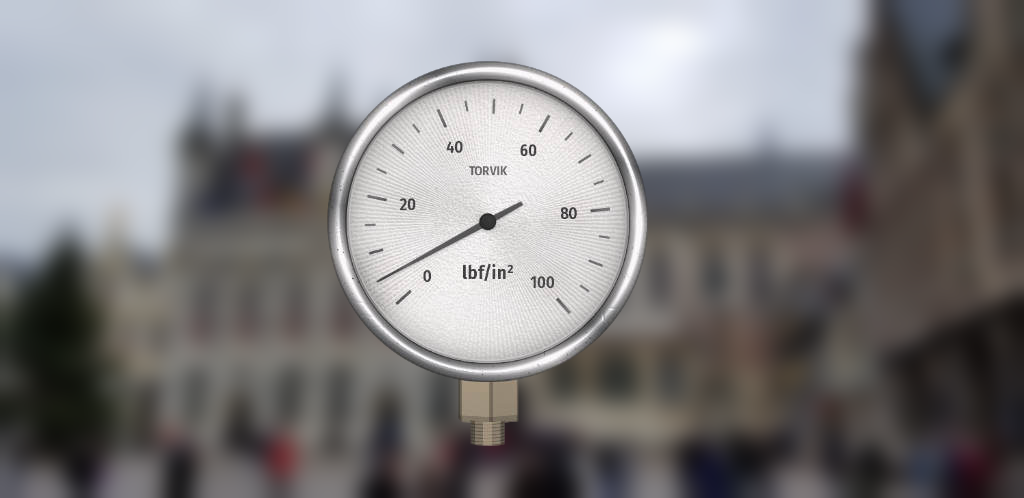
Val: 5 psi
